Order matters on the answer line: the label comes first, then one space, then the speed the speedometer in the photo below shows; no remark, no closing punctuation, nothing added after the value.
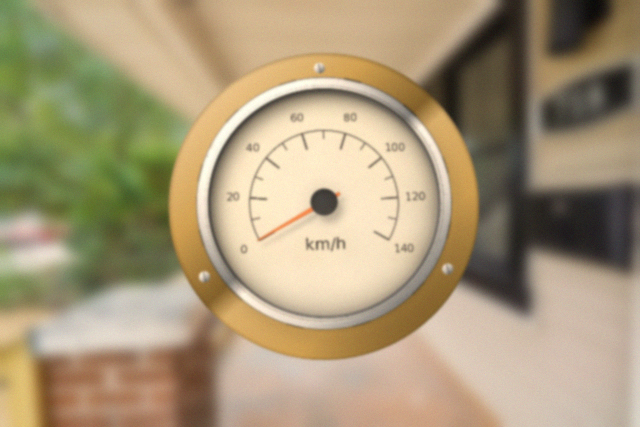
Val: 0 km/h
